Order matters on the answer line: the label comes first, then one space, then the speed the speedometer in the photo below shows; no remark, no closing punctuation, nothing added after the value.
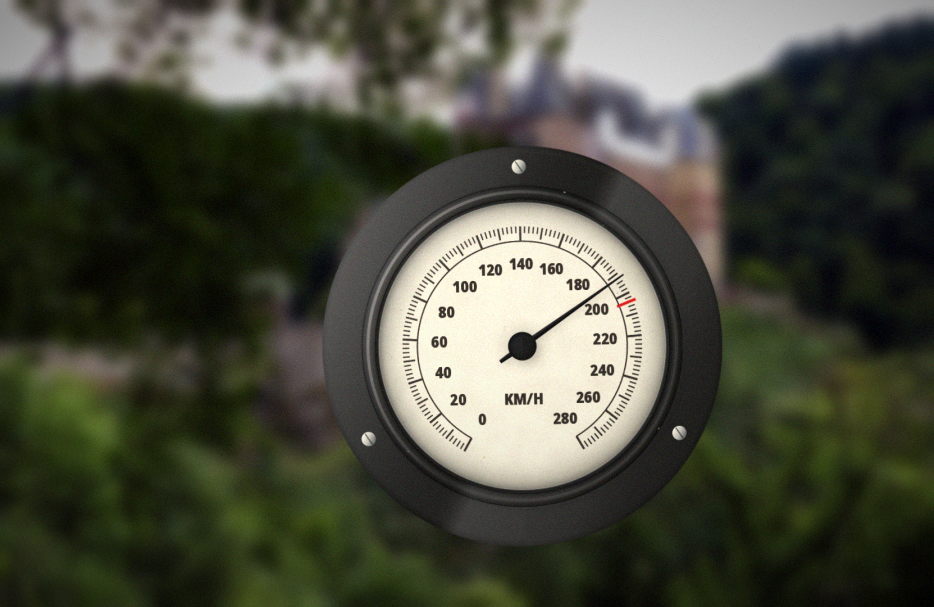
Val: 192 km/h
